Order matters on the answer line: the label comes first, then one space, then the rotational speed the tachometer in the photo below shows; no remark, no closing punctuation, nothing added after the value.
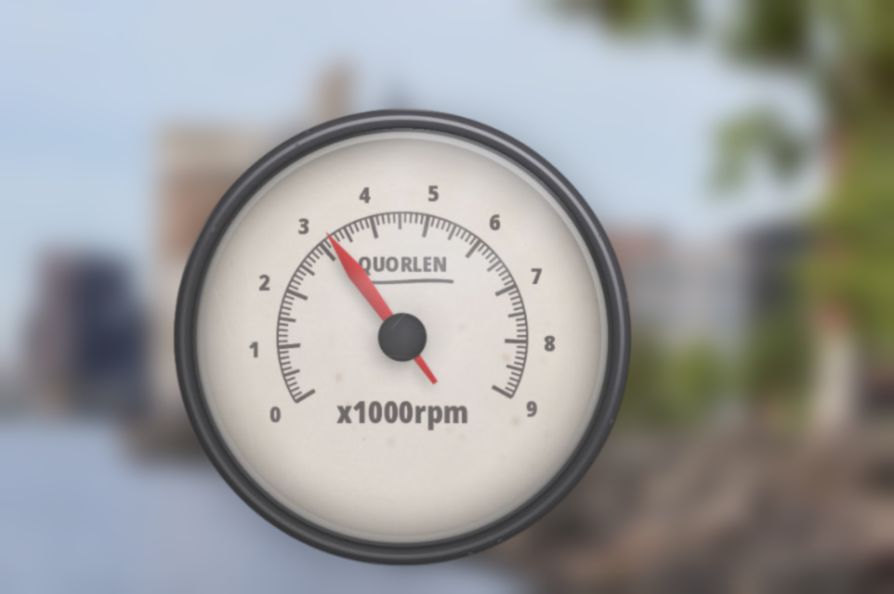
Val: 3200 rpm
